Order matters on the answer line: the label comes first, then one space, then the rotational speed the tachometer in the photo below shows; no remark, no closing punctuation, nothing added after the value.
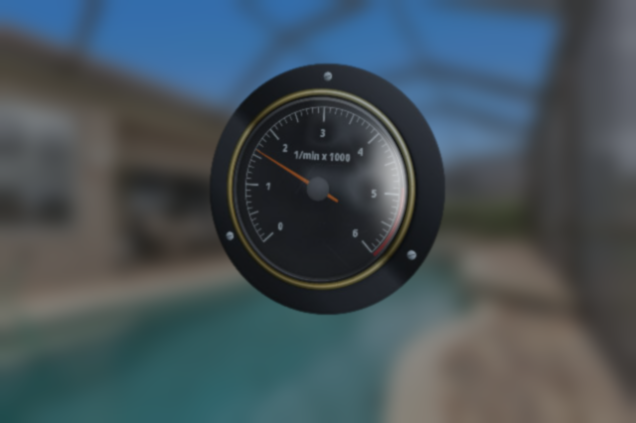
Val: 1600 rpm
